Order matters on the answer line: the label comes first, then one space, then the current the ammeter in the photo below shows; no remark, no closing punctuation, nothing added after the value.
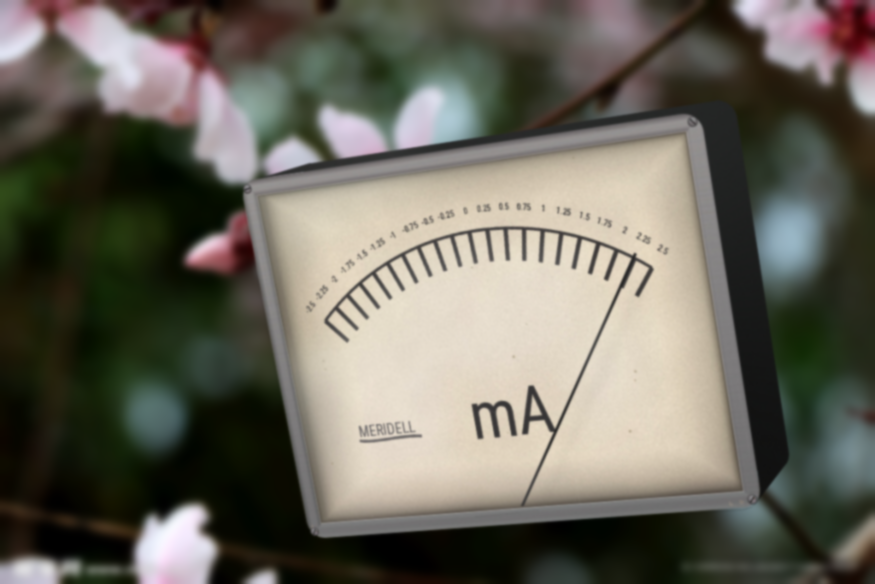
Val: 2.25 mA
